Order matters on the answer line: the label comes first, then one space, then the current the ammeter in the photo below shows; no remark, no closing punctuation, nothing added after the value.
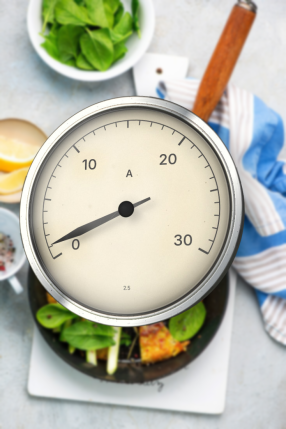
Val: 1 A
